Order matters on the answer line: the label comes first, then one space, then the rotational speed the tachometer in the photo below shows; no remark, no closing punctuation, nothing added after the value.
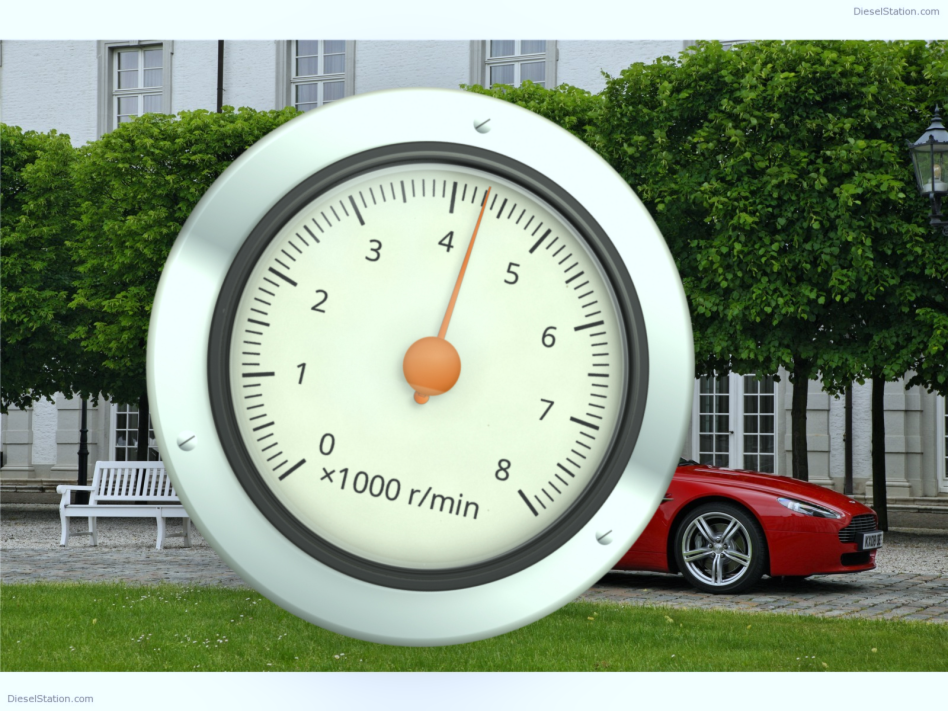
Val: 4300 rpm
